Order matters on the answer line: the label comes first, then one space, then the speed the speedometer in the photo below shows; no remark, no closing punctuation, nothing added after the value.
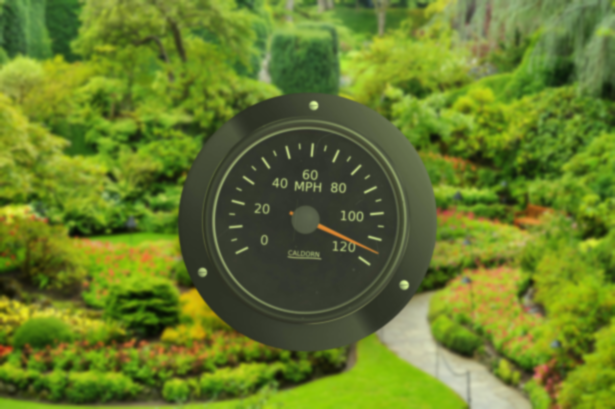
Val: 115 mph
